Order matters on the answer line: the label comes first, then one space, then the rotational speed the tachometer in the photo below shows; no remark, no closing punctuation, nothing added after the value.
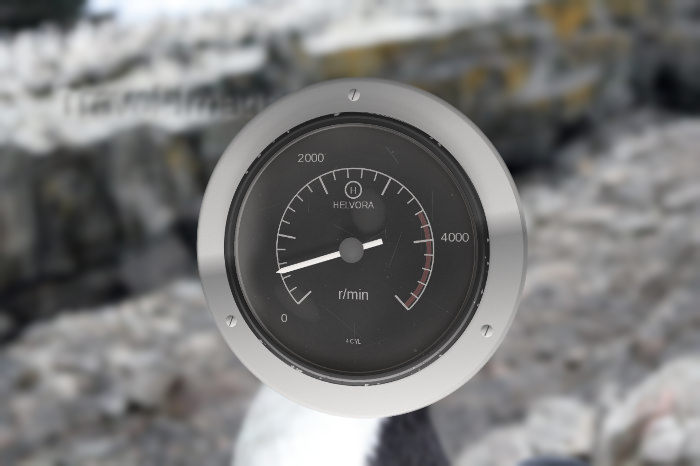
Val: 500 rpm
